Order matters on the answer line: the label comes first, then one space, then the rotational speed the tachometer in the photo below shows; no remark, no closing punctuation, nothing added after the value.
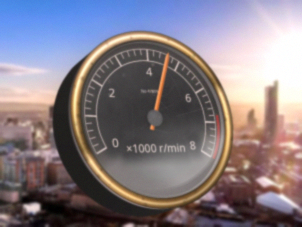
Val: 4600 rpm
